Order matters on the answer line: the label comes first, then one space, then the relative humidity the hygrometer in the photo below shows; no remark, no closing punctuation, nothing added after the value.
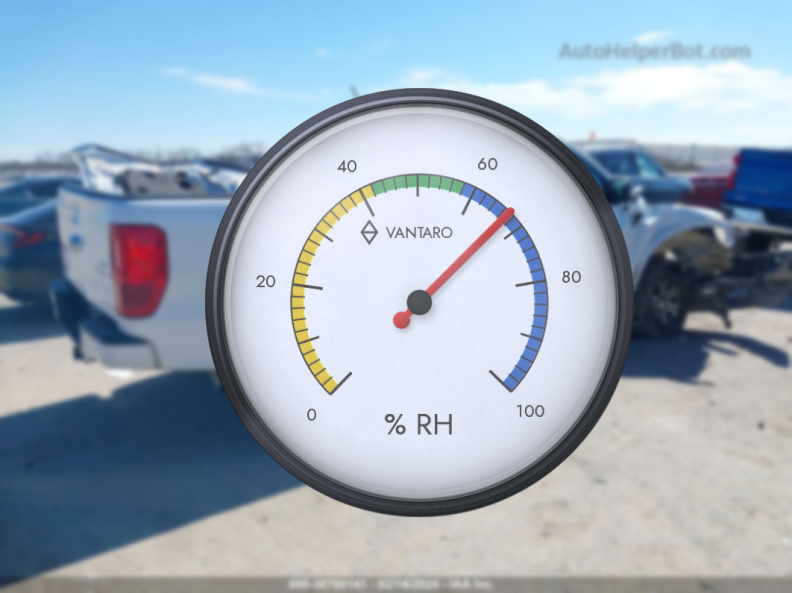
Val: 67 %
